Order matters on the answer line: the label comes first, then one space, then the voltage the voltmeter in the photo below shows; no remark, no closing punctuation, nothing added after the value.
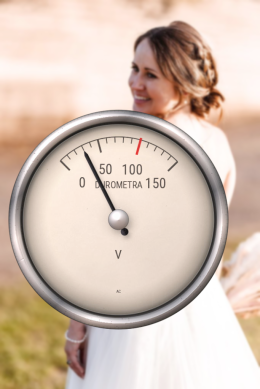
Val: 30 V
